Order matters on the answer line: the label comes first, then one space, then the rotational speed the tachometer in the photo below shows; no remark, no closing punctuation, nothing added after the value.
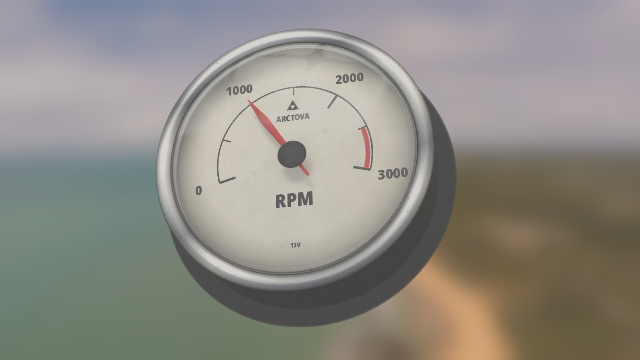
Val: 1000 rpm
